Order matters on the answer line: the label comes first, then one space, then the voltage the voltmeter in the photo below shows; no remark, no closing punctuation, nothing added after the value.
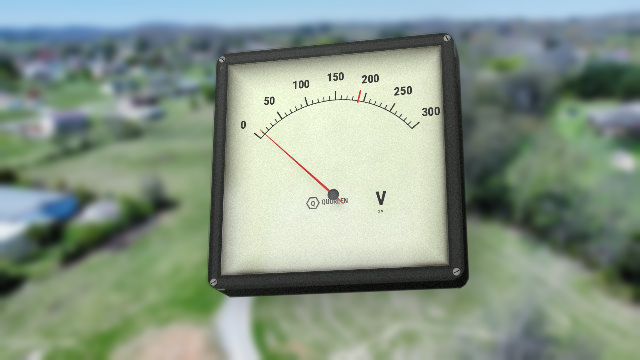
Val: 10 V
